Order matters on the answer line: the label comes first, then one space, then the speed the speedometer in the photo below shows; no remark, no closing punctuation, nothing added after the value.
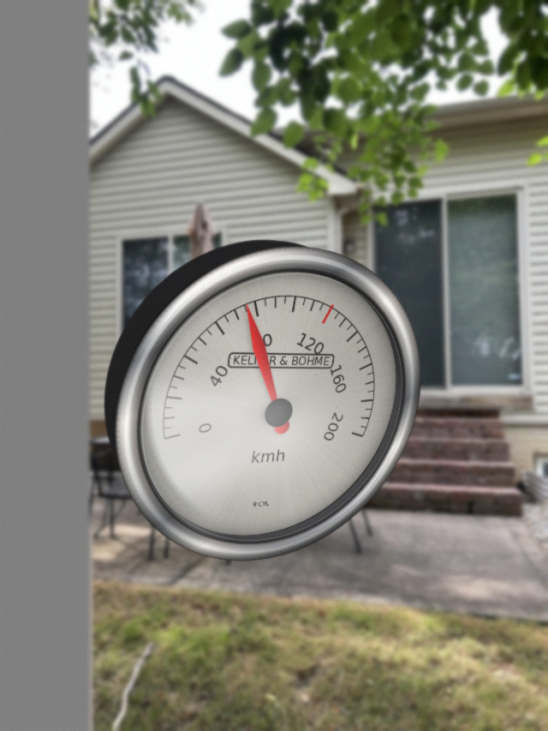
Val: 75 km/h
